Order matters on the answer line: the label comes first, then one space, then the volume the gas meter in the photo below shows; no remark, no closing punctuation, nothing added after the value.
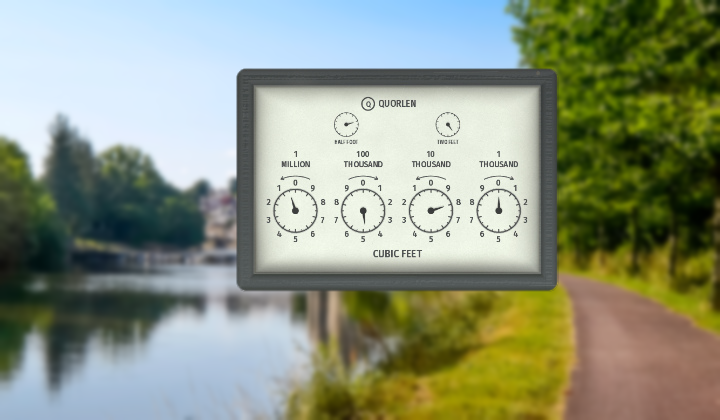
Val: 48000 ft³
